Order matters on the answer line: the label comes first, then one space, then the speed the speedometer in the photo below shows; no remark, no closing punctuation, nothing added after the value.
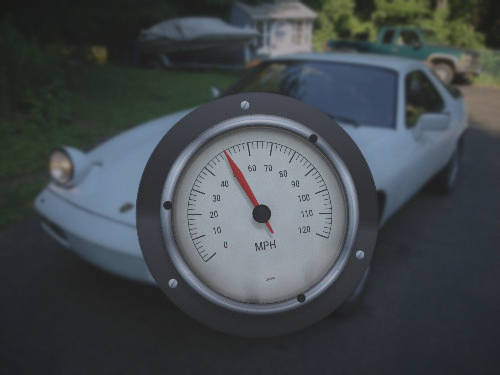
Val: 50 mph
